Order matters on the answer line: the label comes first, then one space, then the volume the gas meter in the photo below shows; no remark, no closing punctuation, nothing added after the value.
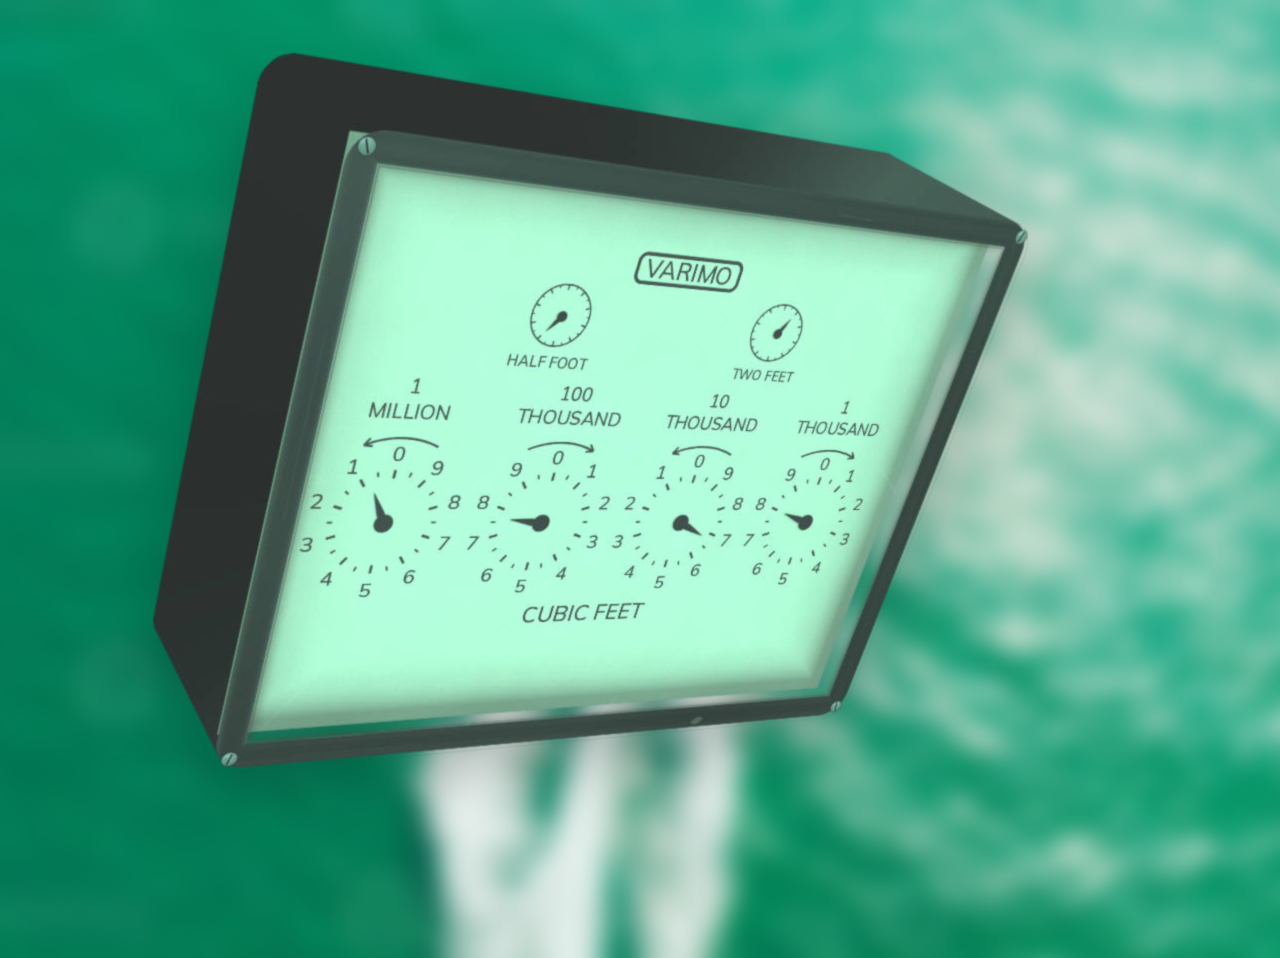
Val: 76800 ft³
